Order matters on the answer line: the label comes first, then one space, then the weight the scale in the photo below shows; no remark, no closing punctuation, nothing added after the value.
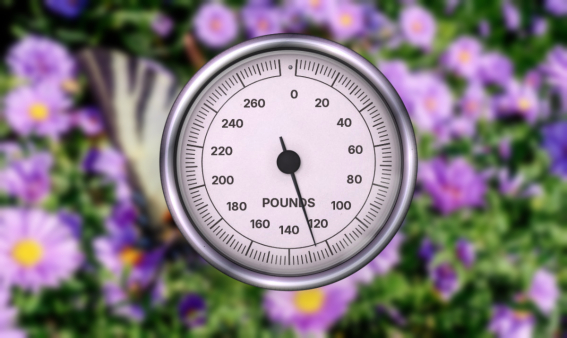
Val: 126 lb
